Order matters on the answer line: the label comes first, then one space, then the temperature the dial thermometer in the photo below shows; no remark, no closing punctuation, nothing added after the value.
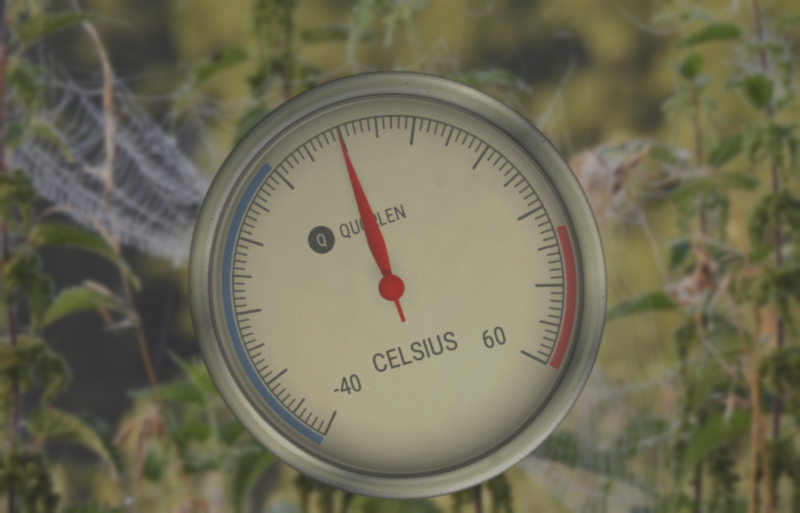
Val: 10 °C
